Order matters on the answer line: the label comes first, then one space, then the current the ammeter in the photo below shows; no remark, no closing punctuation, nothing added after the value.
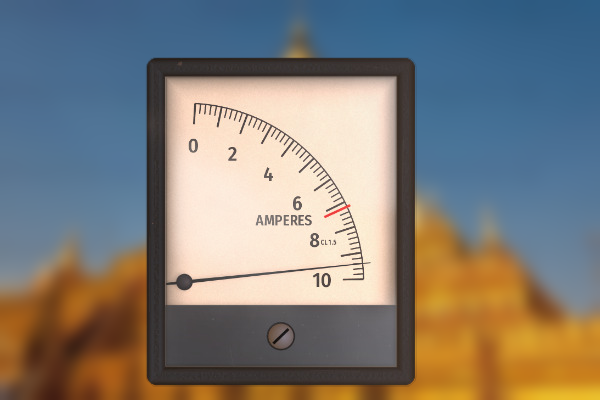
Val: 9.4 A
